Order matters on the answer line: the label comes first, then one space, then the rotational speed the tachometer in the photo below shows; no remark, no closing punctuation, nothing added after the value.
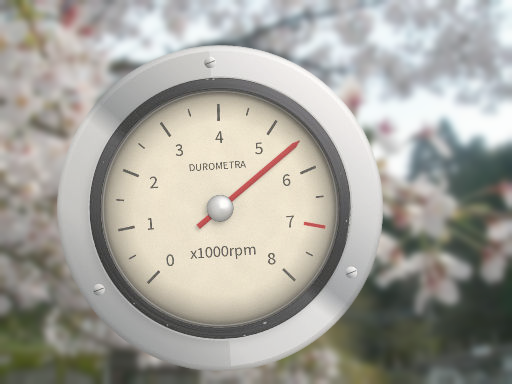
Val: 5500 rpm
